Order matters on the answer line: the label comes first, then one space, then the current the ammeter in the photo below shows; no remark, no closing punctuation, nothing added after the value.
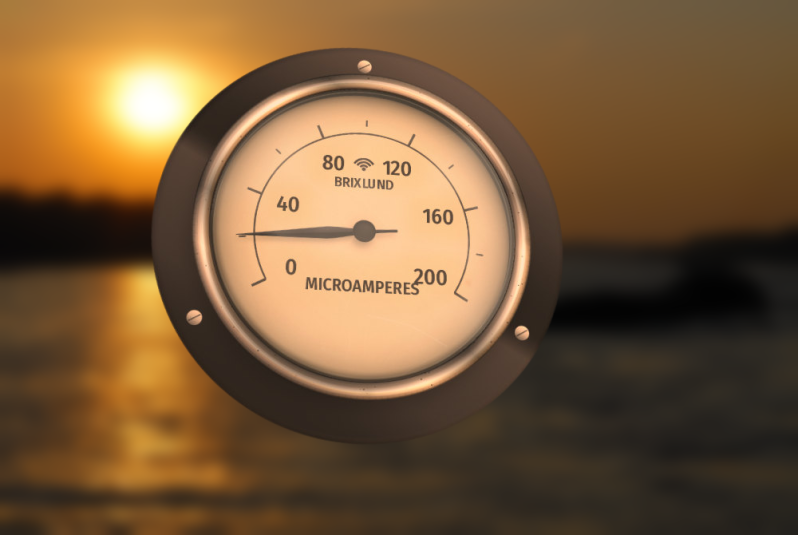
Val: 20 µA
